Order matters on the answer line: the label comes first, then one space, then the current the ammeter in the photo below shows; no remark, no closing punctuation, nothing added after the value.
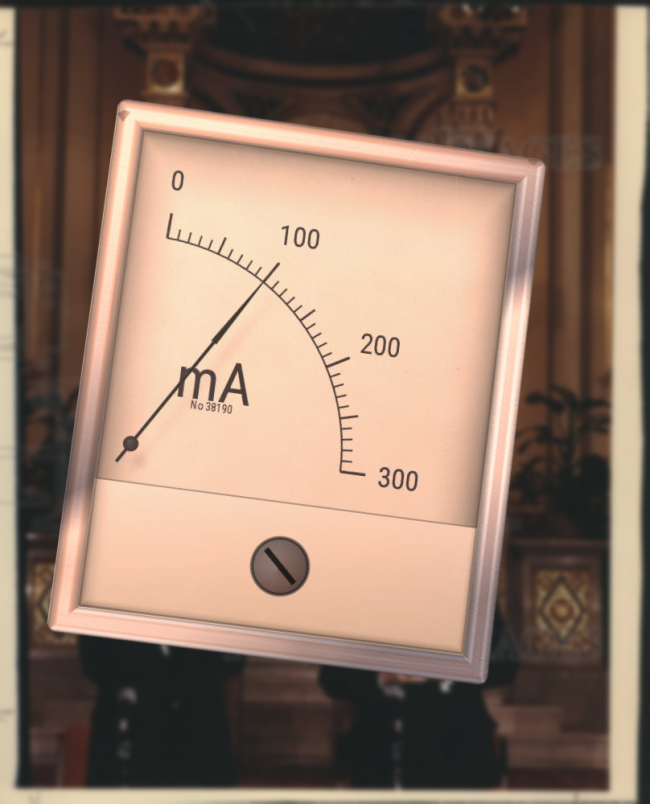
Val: 100 mA
